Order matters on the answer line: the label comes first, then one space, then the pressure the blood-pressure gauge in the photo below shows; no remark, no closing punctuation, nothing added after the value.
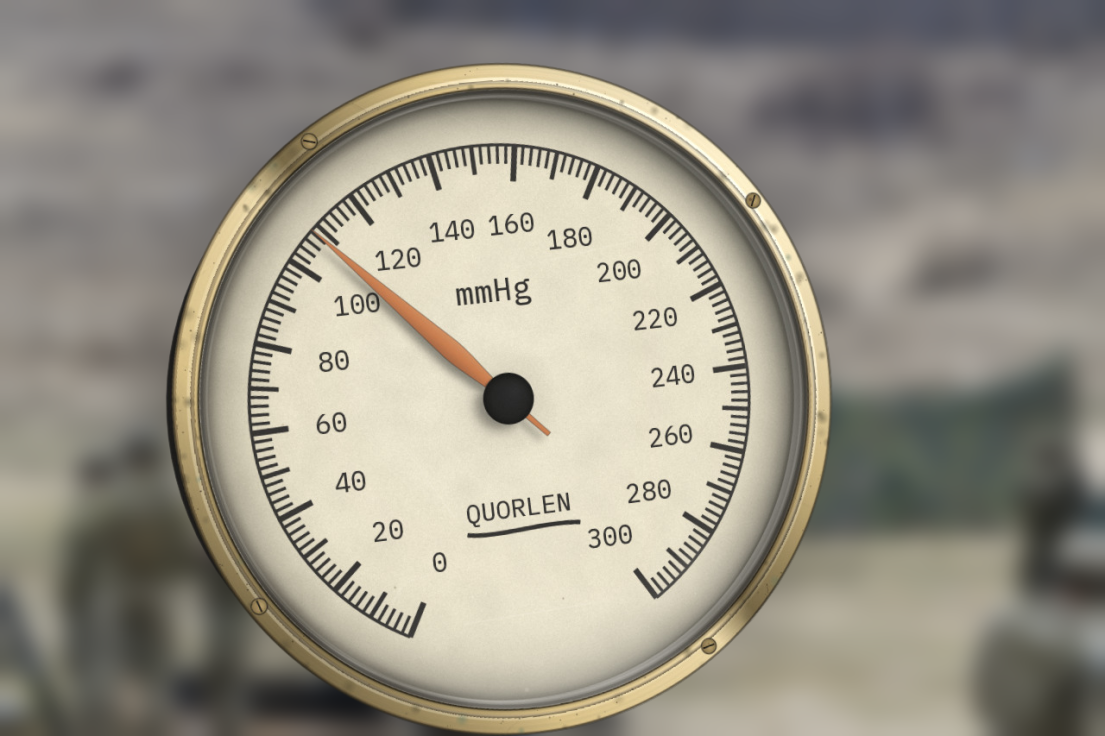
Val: 108 mmHg
